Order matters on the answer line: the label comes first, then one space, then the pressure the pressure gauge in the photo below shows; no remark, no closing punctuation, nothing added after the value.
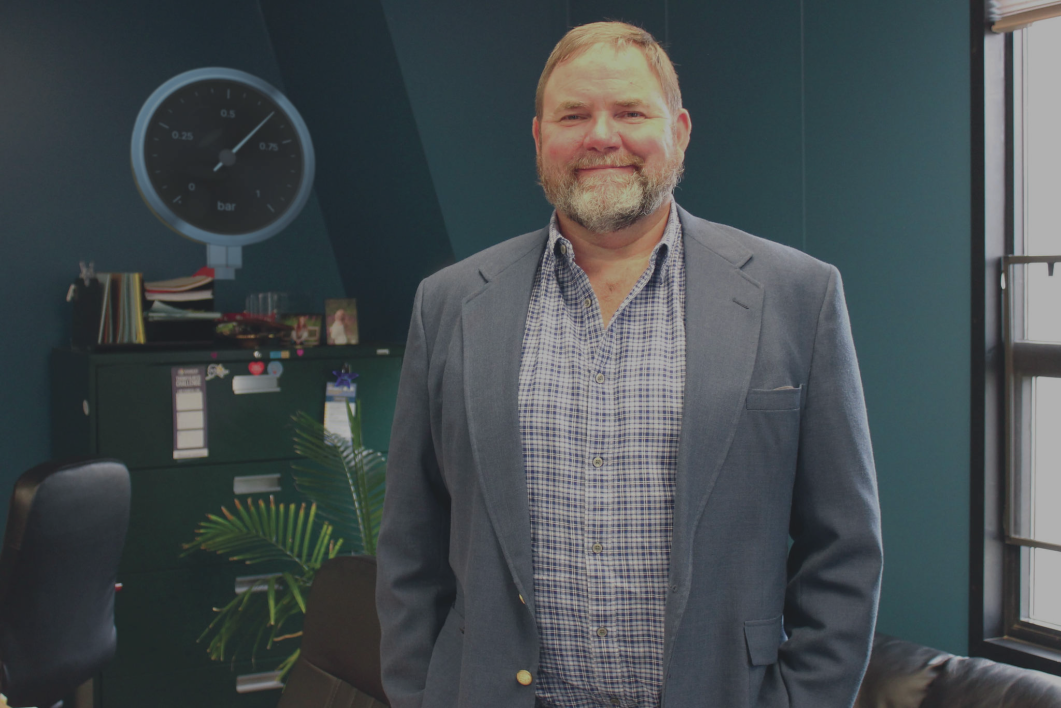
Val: 0.65 bar
